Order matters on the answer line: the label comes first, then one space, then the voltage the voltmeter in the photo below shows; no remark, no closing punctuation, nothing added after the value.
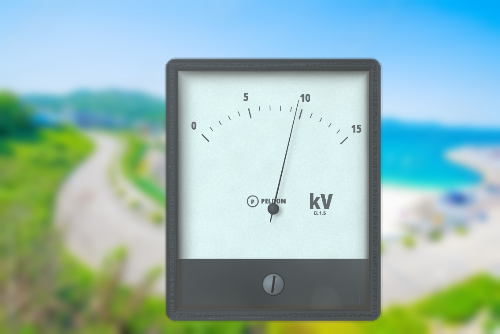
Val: 9.5 kV
